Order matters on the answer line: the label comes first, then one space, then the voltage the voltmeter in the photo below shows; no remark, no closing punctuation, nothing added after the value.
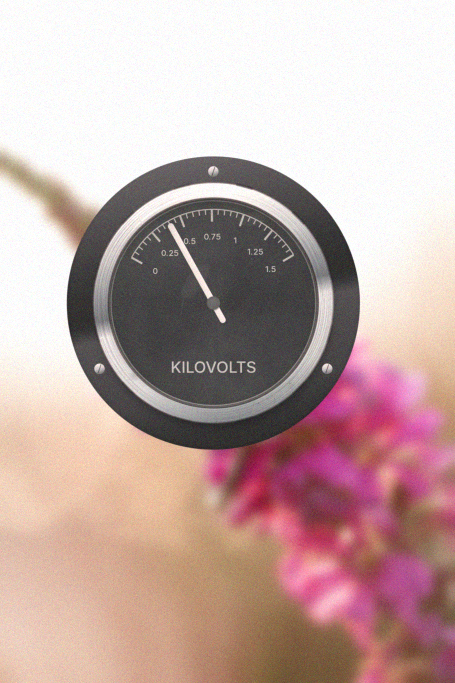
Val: 0.4 kV
